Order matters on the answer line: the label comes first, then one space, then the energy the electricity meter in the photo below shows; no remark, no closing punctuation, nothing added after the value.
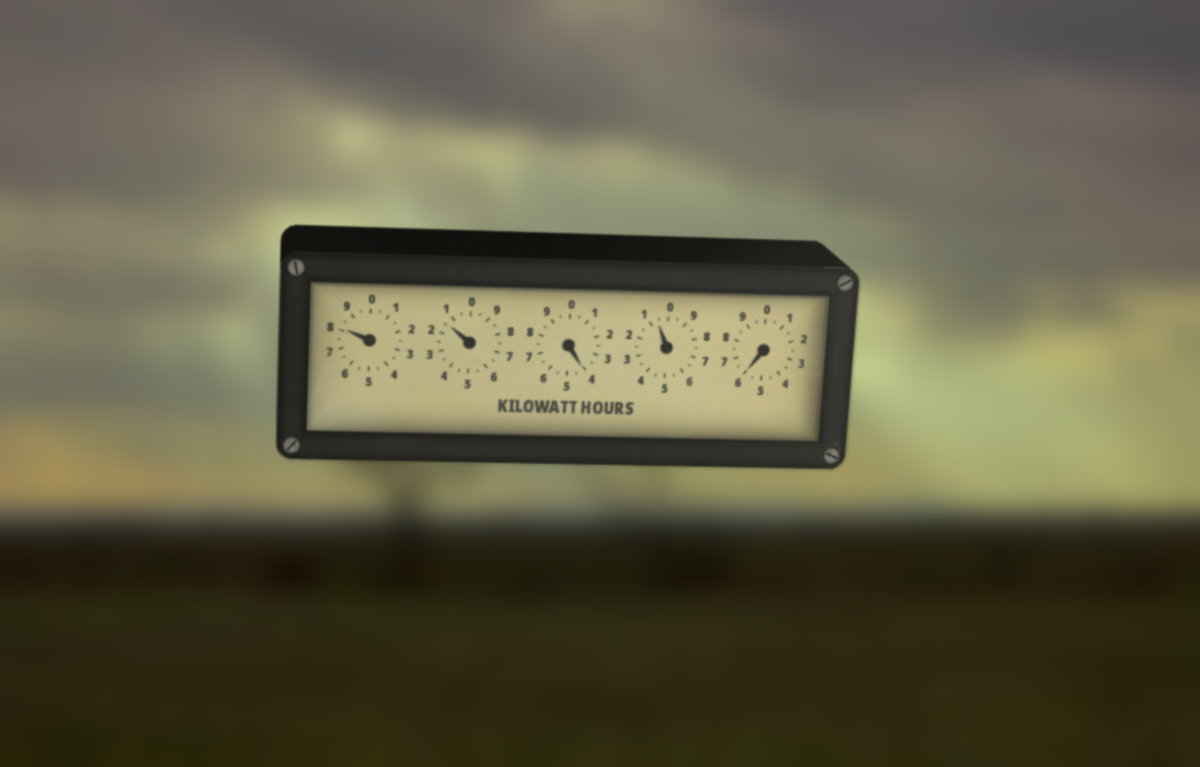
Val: 81406 kWh
